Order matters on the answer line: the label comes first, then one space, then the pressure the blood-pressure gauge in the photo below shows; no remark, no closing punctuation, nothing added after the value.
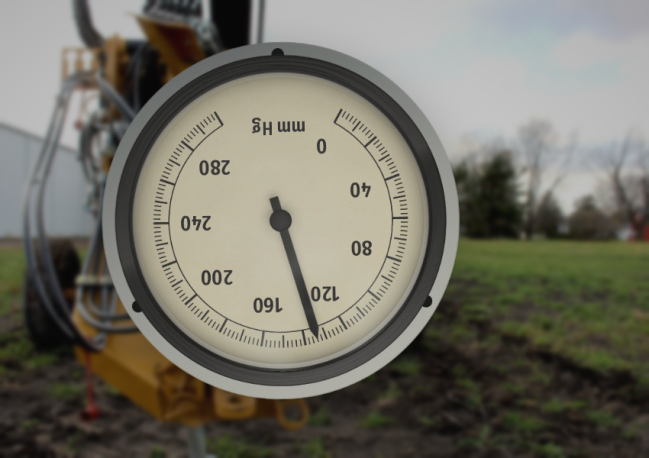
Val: 134 mmHg
